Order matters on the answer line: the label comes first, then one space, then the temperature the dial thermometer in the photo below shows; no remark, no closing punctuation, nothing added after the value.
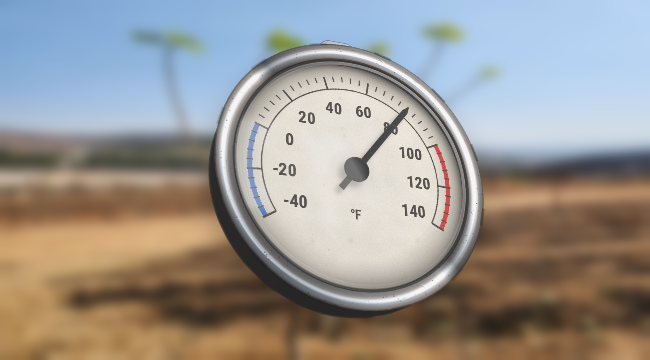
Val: 80 °F
